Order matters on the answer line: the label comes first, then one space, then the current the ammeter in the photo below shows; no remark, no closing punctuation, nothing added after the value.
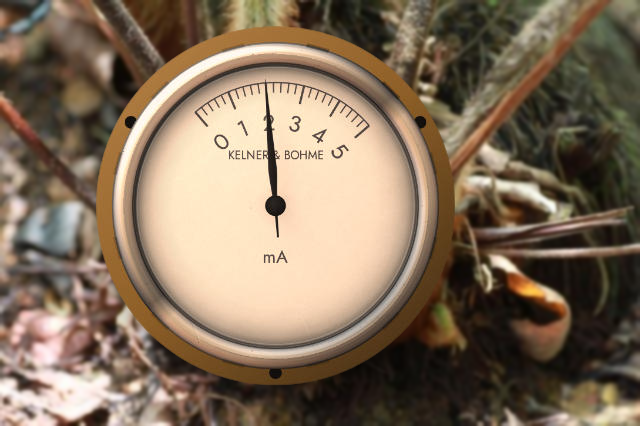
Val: 2 mA
